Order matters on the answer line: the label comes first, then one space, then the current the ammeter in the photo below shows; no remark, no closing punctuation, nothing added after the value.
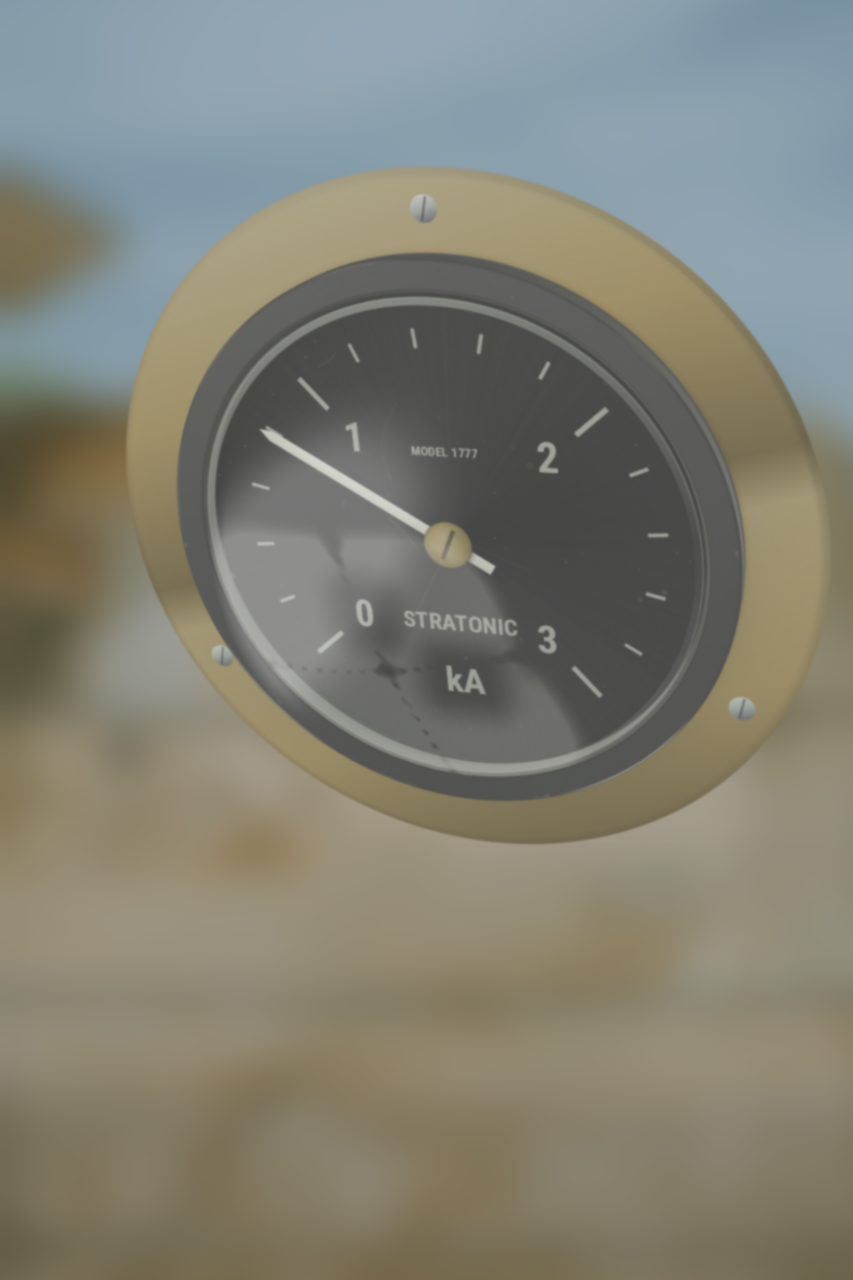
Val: 0.8 kA
